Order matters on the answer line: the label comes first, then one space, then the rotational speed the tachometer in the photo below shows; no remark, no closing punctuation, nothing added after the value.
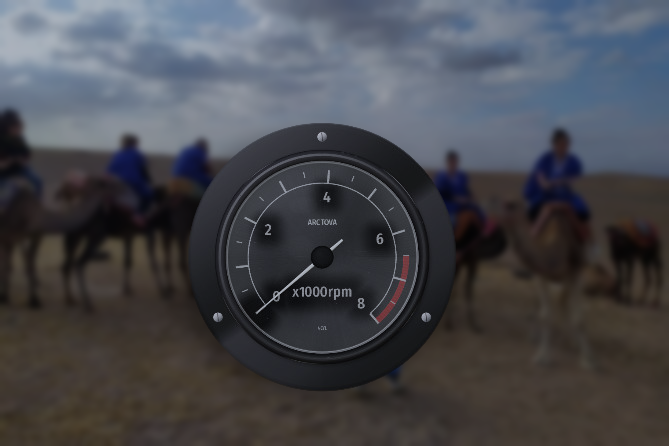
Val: 0 rpm
